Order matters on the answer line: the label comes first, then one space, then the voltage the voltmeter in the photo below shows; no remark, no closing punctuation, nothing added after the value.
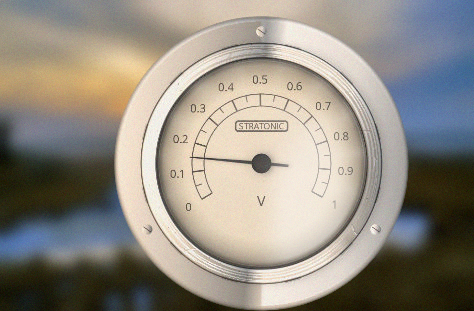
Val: 0.15 V
